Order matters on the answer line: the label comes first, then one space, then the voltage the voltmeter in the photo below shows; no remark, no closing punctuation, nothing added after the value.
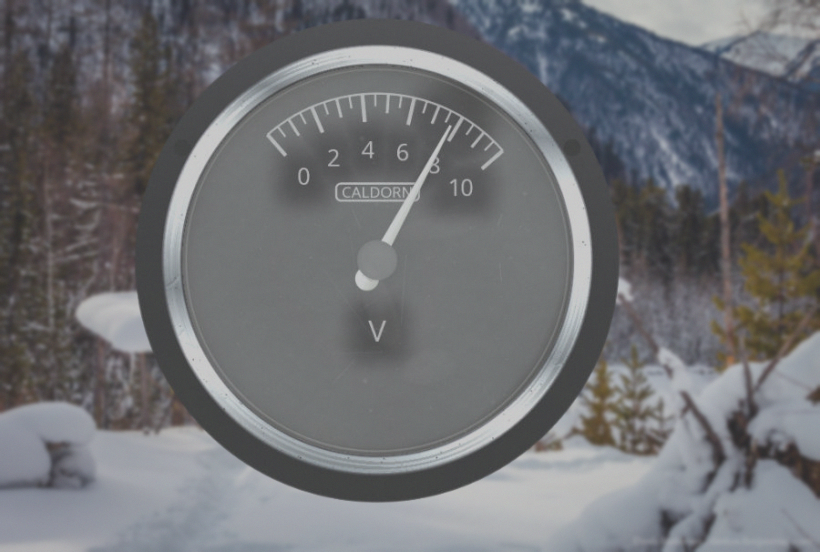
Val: 7.75 V
